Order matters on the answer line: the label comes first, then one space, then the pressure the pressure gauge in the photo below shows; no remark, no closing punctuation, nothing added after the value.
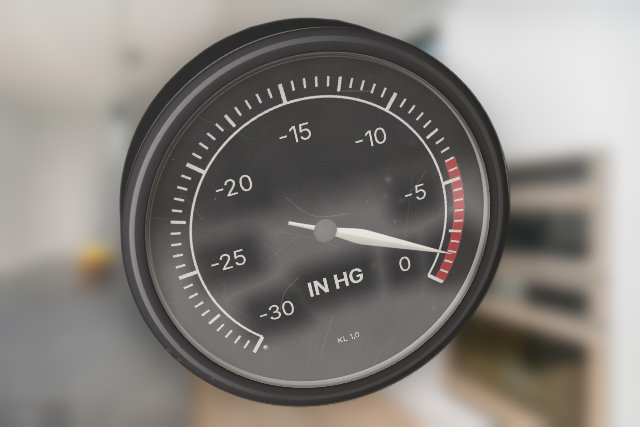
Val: -1.5 inHg
